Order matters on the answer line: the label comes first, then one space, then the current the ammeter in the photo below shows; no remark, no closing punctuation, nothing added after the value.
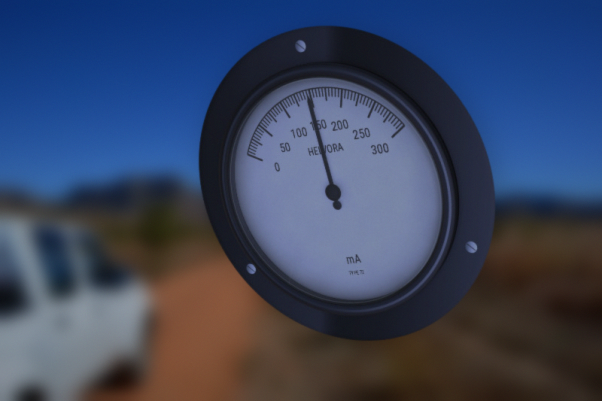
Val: 150 mA
